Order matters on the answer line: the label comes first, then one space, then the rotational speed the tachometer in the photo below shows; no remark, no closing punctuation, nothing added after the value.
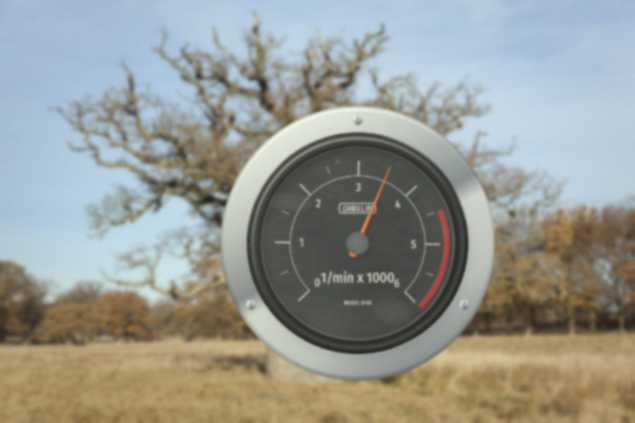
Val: 3500 rpm
